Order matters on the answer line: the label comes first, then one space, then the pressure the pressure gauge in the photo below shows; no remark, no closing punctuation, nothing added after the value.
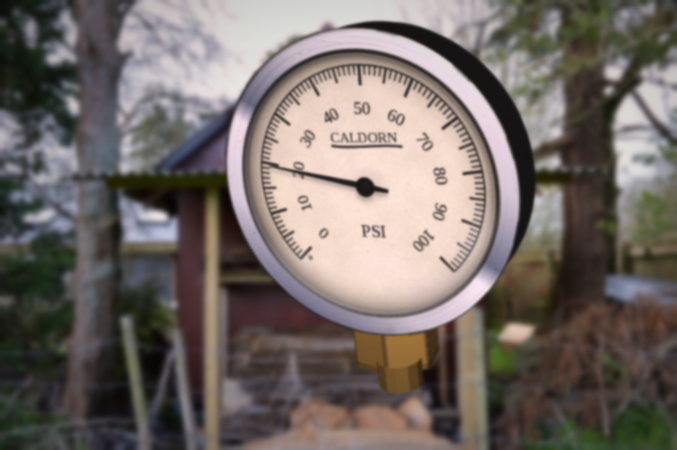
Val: 20 psi
